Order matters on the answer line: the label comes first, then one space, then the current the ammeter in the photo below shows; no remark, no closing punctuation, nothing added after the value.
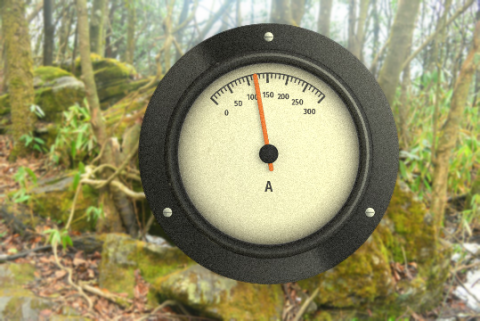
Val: 120 A
